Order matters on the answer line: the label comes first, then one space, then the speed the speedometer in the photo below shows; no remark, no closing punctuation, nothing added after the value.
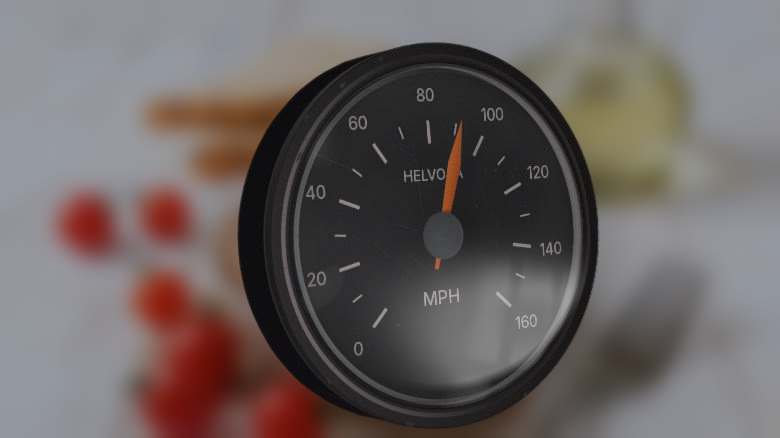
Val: 90 mph
